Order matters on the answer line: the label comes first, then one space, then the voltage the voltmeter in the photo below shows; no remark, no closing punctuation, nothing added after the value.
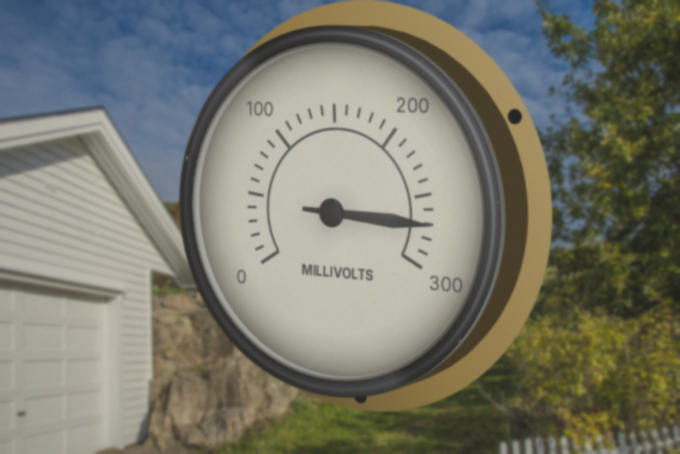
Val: 270 mV
